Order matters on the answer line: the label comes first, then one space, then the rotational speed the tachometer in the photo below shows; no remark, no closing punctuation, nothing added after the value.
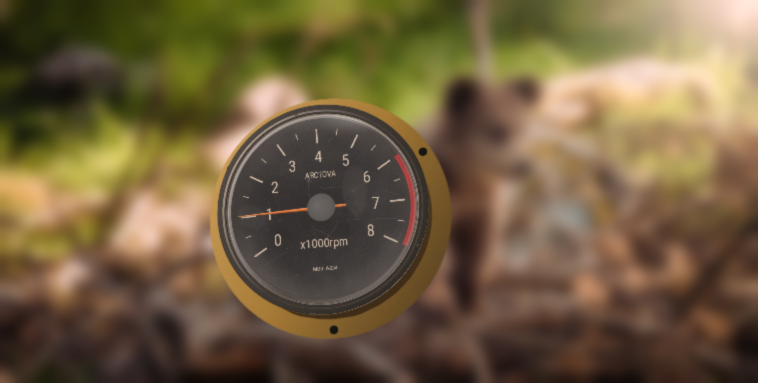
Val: 1000 rpm
